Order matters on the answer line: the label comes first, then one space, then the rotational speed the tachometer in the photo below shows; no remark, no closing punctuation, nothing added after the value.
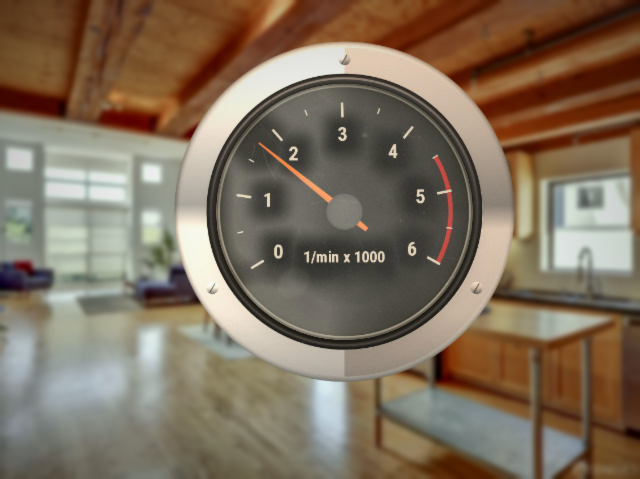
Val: 1750 rpm
